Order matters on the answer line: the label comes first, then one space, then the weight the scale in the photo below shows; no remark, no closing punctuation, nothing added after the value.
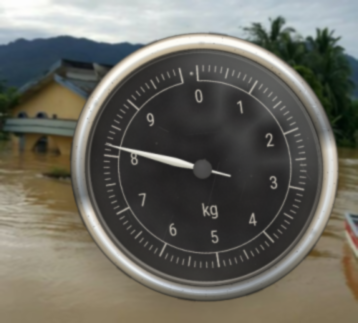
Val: 8.2 kg
